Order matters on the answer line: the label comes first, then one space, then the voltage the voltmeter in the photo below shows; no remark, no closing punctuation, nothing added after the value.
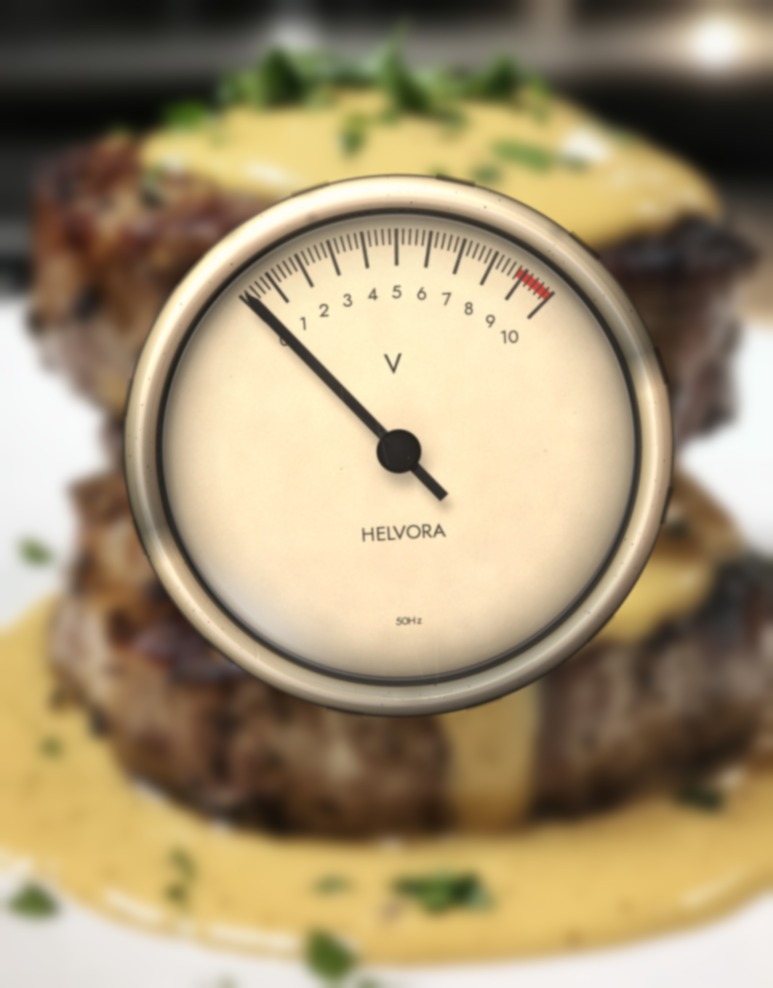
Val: 0.2 V
